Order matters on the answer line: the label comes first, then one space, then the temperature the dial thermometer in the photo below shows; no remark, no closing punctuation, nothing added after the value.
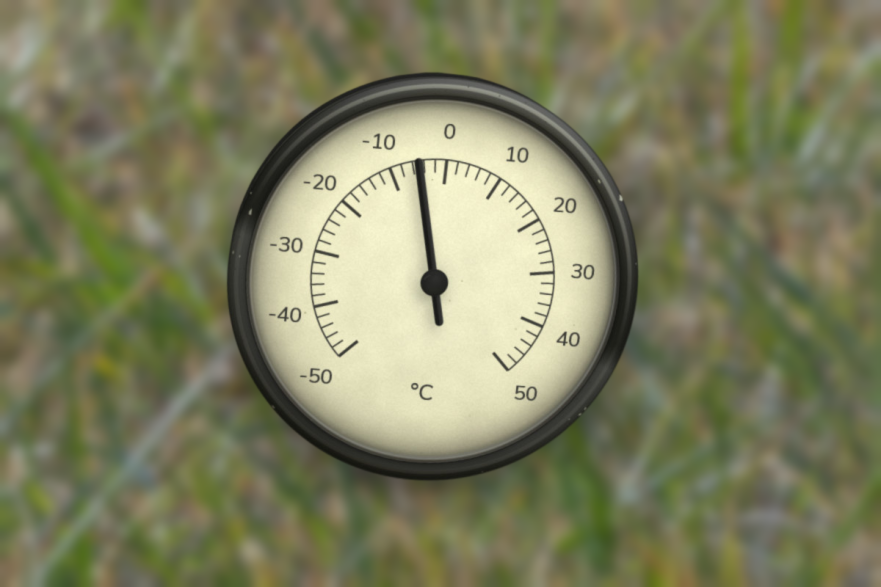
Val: -5 °C
